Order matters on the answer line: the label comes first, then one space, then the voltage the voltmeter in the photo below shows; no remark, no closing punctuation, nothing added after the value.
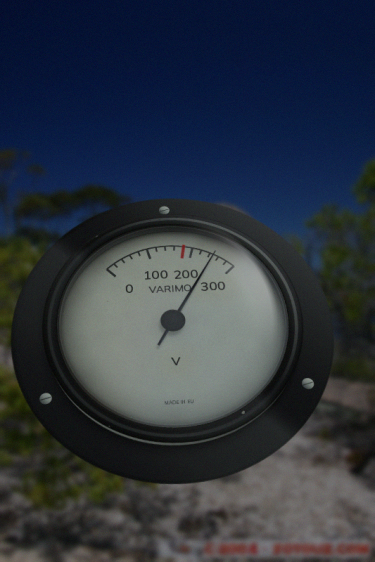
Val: 250 V
